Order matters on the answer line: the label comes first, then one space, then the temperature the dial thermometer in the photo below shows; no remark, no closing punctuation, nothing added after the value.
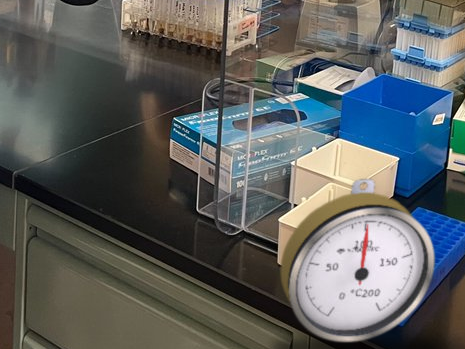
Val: 100 °C
